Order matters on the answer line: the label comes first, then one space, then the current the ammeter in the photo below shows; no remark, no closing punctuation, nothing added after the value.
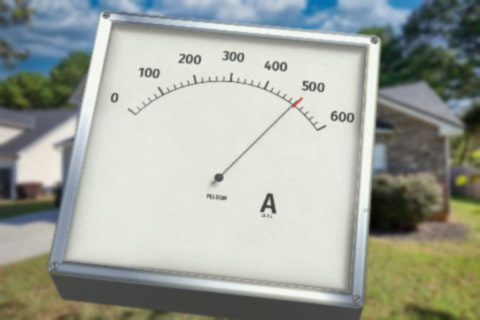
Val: 500 A
